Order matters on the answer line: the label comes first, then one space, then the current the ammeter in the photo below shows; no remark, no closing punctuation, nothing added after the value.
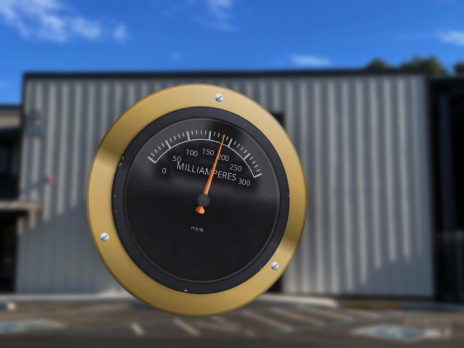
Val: 180 mA
